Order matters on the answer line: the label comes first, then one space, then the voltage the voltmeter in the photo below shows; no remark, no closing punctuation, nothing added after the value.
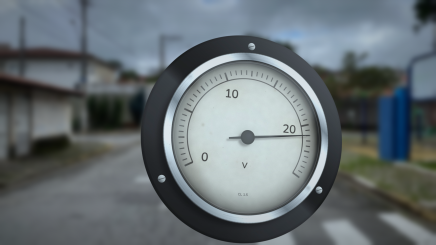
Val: 21 V
